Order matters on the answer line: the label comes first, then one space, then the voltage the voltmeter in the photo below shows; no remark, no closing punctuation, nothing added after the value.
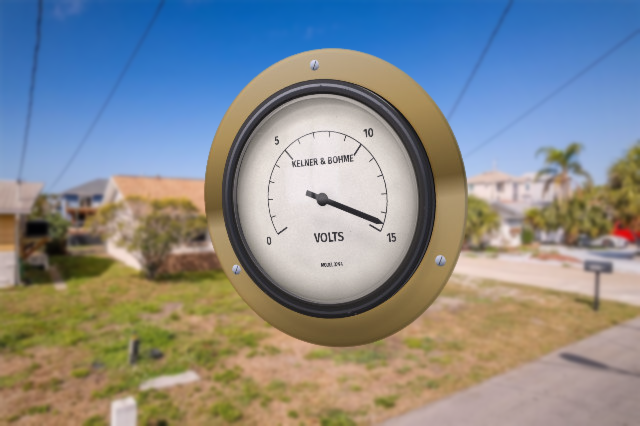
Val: 14.5 V
